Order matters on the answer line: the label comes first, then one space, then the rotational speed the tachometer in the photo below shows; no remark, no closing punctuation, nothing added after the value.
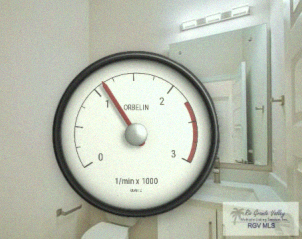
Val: 1125 rpm
